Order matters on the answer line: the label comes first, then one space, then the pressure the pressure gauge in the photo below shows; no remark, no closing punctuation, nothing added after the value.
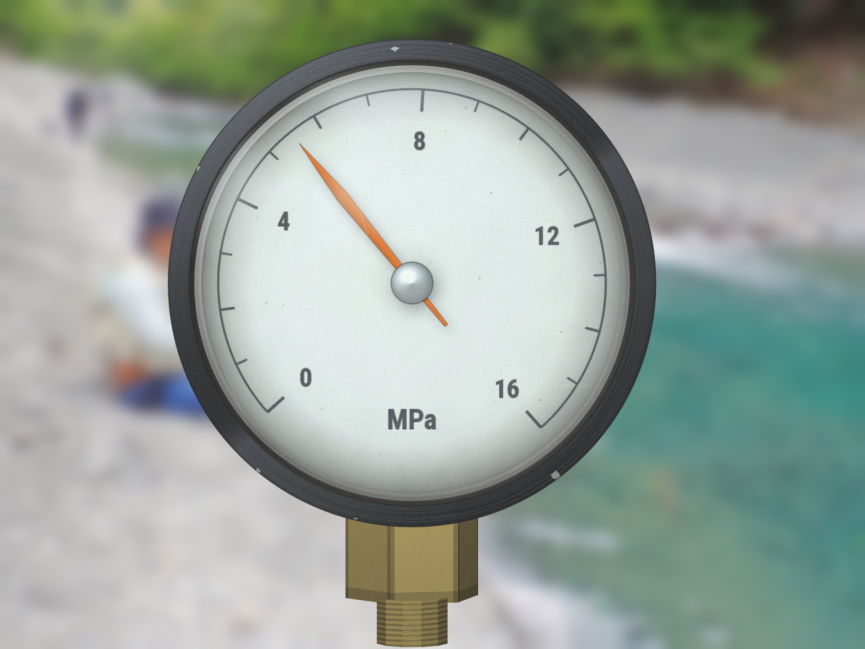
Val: 5.5 MPa
